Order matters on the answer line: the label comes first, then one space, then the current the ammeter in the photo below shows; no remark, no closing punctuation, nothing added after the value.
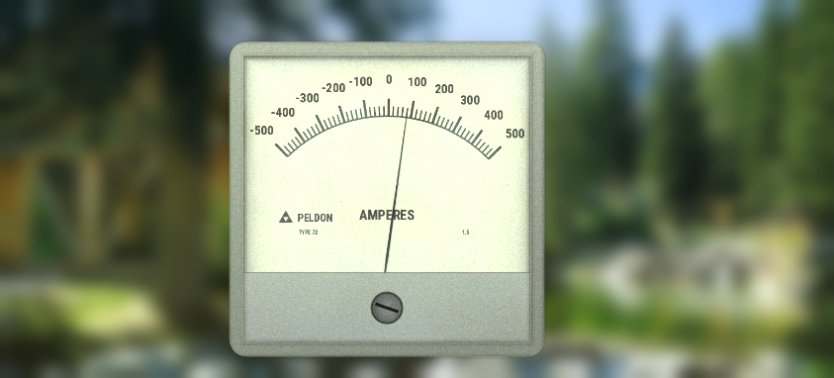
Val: 80 A
